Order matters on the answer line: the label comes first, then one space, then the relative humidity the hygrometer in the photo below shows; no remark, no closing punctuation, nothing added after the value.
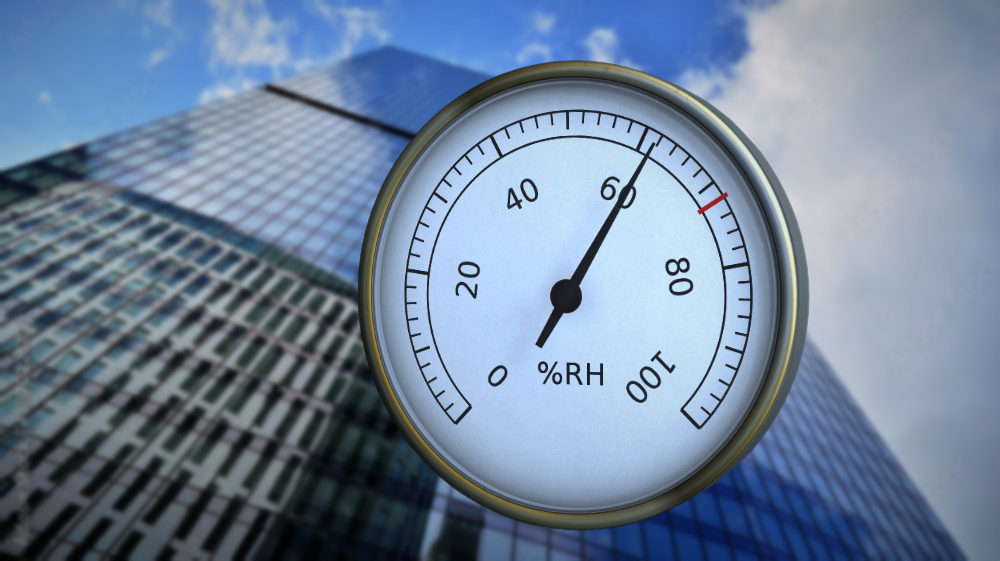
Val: 62 %
